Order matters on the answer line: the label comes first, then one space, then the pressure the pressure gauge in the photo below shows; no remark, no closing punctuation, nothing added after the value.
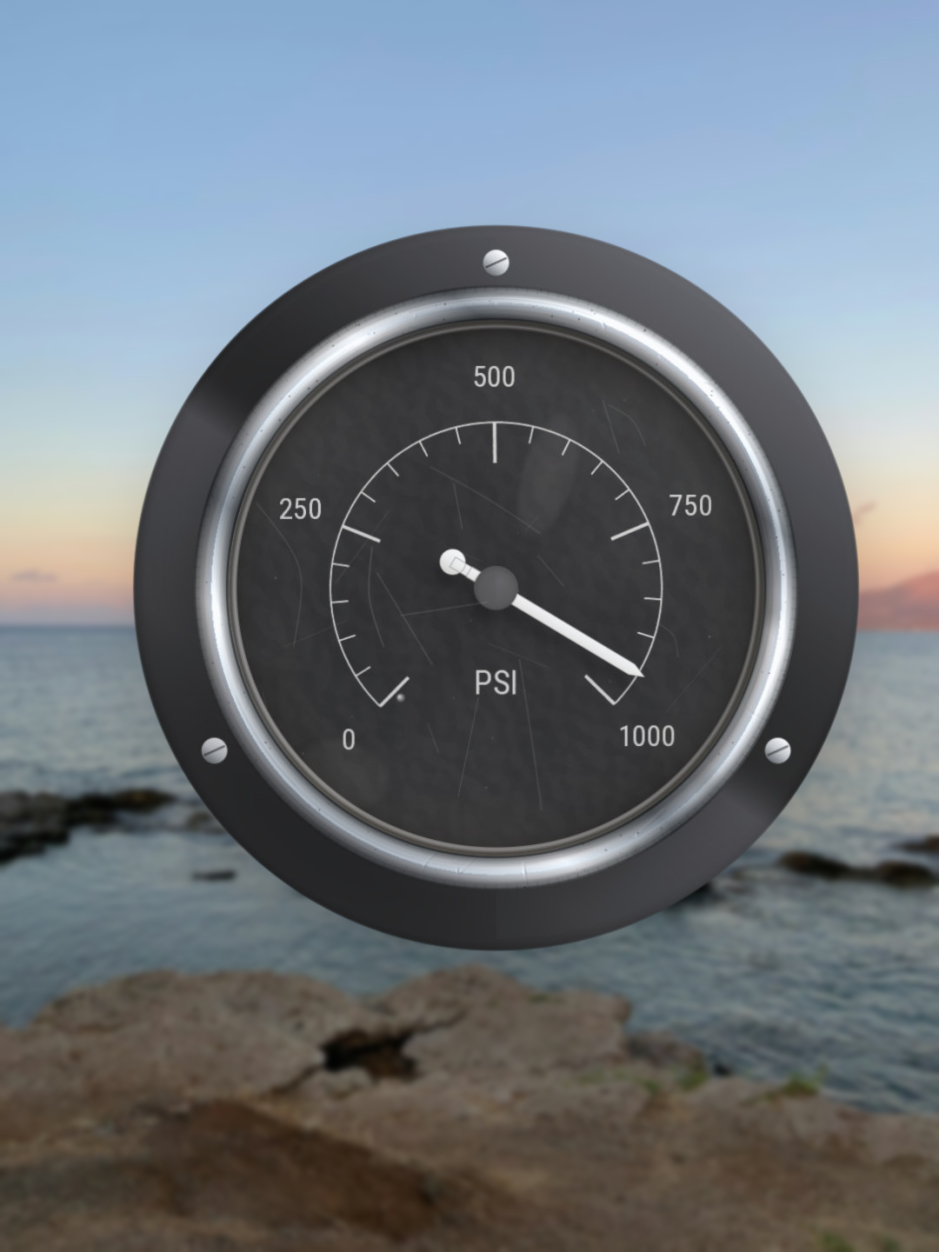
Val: 950 psi
